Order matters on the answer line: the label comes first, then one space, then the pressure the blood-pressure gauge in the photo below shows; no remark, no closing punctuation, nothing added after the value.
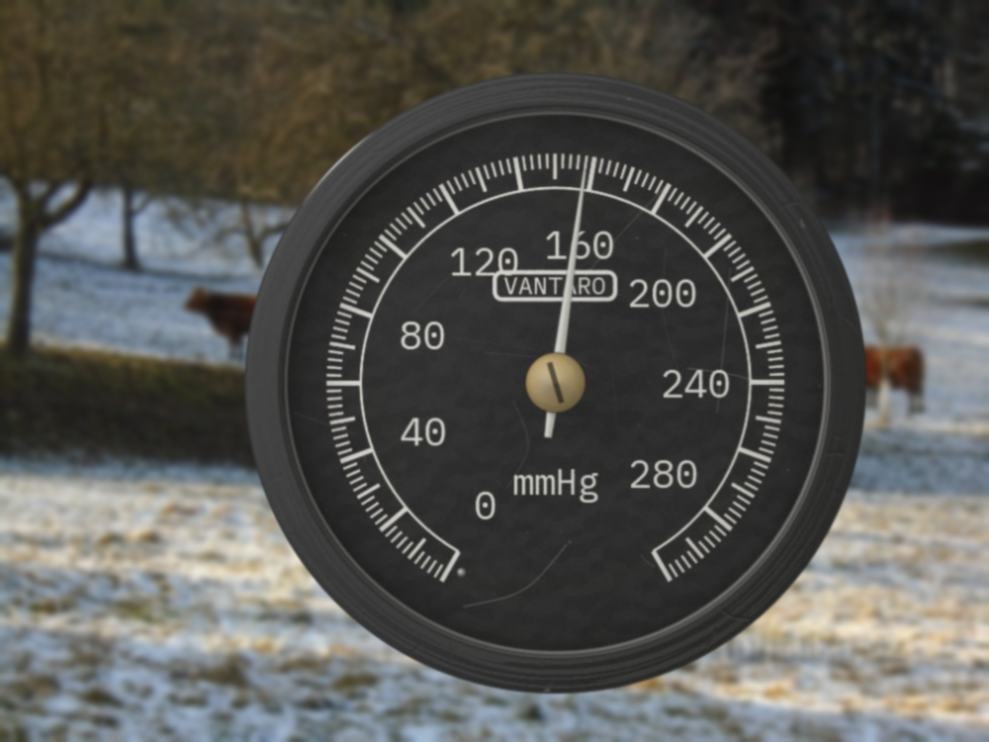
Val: 158 mmHg
